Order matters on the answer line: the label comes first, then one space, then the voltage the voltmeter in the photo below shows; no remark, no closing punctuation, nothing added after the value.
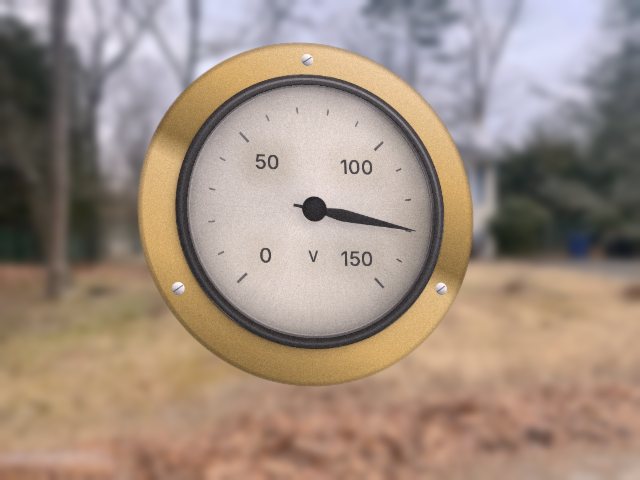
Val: 130 V
